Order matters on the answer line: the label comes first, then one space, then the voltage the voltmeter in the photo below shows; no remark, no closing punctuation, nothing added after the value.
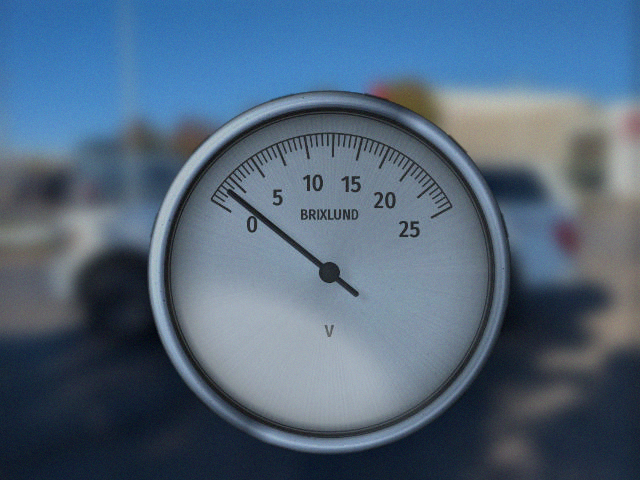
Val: 1.5 V
